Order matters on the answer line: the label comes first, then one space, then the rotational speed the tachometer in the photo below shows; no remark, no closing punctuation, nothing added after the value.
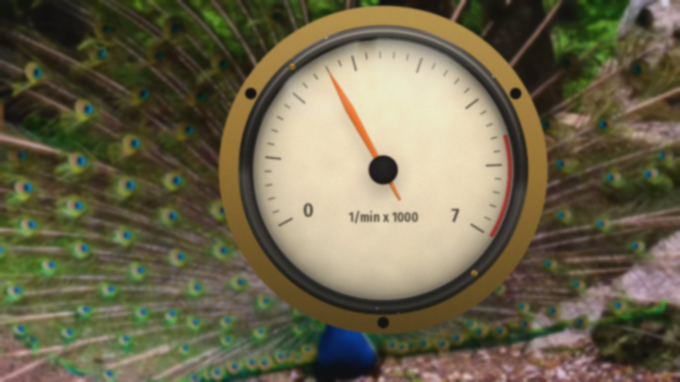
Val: 2600 rpm
